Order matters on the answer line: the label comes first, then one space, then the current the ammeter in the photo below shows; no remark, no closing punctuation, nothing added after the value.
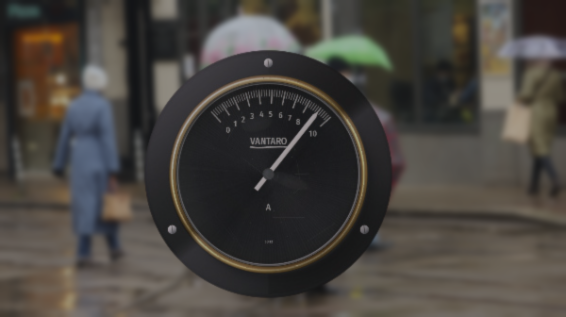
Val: 9 A
